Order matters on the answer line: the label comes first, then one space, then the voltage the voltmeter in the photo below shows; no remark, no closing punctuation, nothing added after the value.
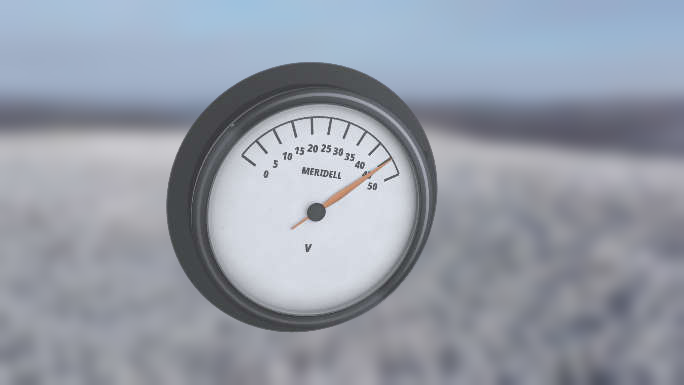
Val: 45 V
